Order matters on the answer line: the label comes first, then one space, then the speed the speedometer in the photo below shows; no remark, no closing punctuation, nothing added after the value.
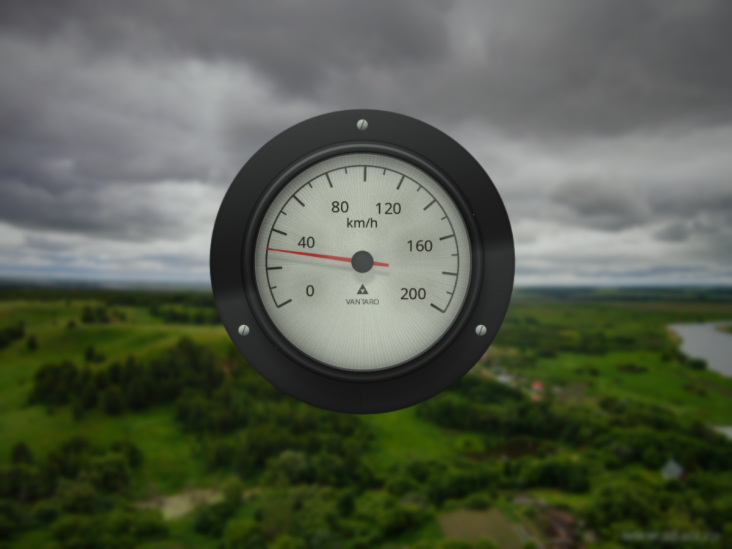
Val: 30 km/h
